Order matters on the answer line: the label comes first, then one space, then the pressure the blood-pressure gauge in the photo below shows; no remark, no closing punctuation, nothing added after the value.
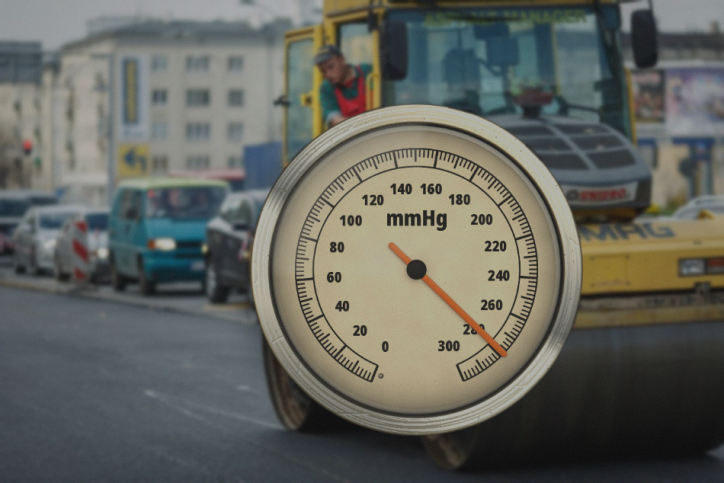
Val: 278 mmHg
